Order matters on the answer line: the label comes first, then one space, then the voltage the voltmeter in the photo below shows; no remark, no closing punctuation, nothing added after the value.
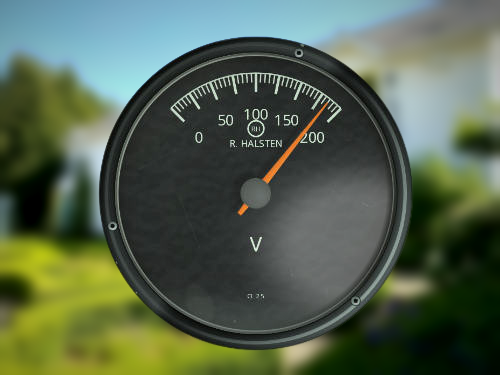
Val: 185 V
